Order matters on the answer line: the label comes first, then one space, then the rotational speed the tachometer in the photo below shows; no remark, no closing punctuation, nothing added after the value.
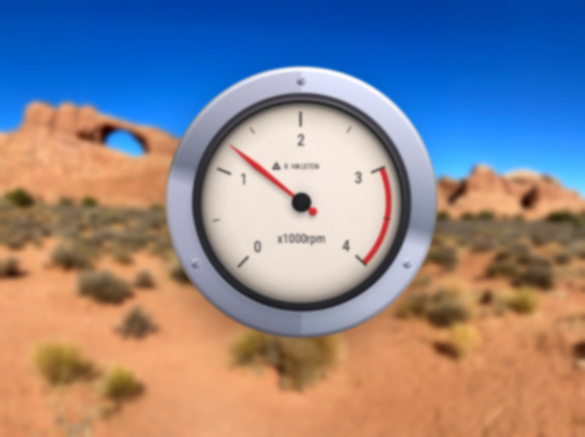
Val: 1250 rpm
